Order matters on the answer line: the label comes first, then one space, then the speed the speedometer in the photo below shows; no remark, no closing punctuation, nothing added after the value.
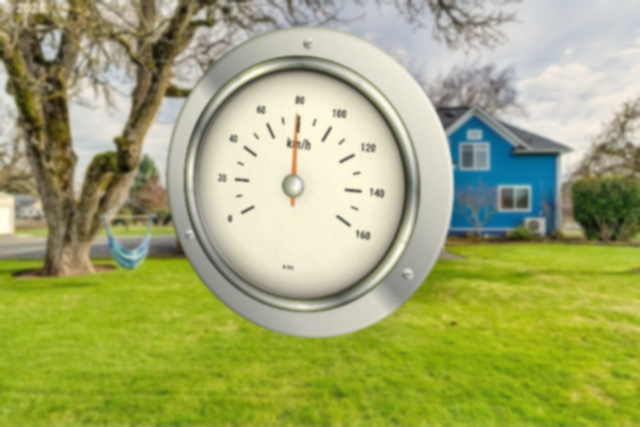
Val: 80 km/h
